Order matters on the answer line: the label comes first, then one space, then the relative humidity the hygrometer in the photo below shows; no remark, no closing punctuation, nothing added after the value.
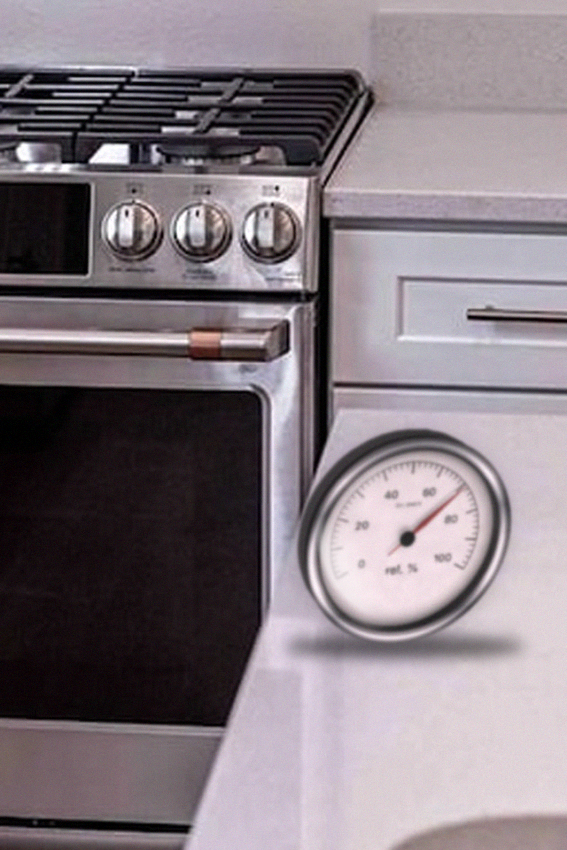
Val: 70 %
